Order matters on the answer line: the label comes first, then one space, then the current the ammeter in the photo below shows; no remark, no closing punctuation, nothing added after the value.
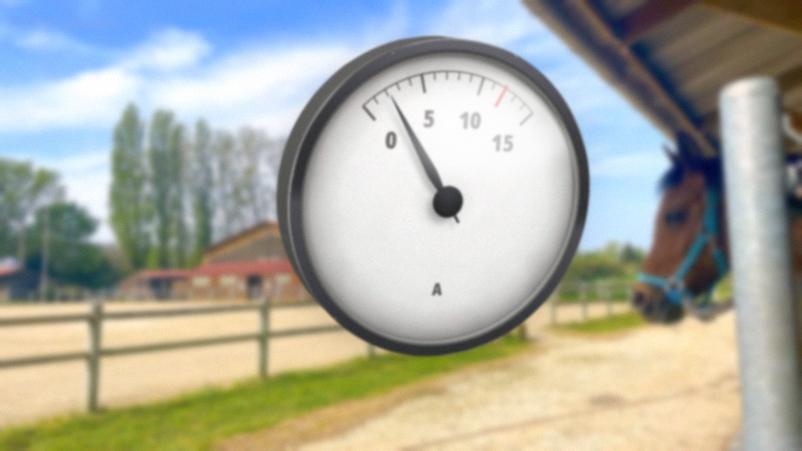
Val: 2 A
